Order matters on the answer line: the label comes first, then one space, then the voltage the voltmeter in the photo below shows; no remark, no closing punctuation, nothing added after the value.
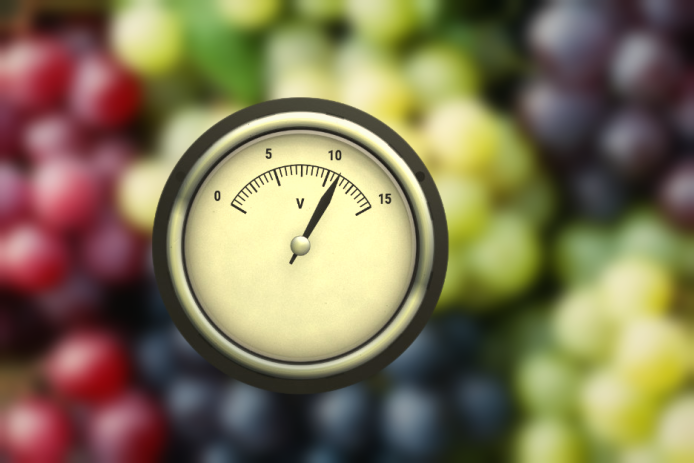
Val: 11 V
